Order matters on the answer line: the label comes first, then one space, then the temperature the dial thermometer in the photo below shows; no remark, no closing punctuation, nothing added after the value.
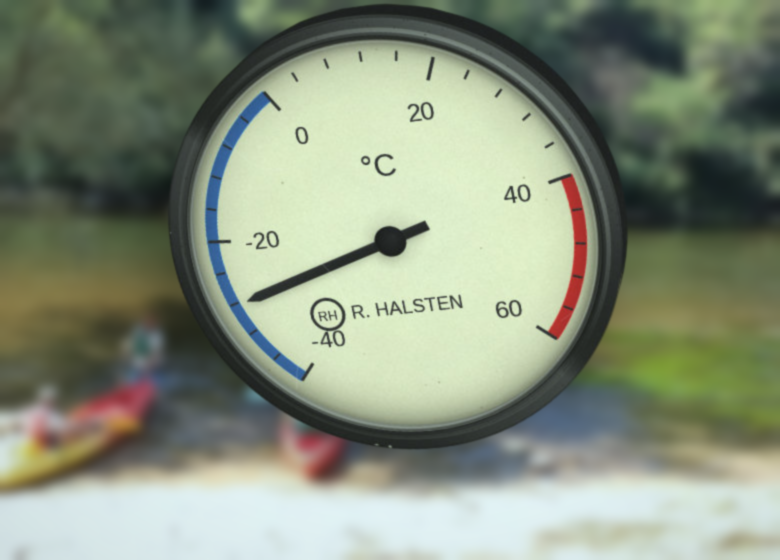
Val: -28 °C
